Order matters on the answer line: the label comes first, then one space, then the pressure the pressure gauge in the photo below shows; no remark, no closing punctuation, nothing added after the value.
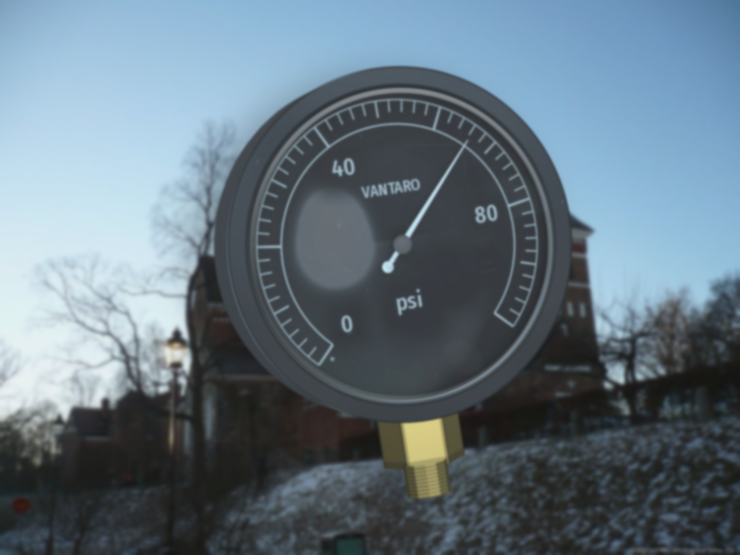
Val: 66 psi
